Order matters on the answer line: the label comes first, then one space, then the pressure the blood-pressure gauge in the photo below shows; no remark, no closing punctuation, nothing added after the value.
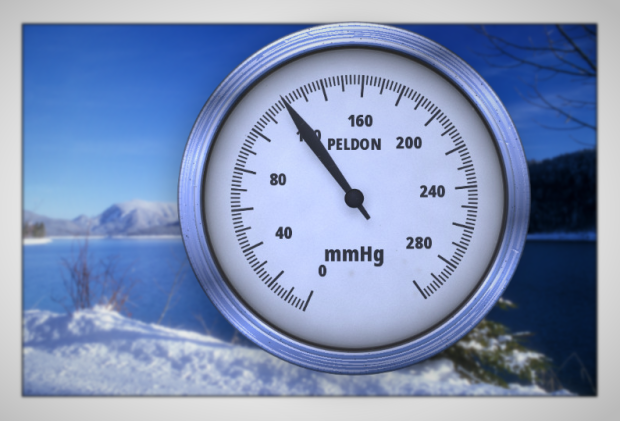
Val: 120 mmHg
